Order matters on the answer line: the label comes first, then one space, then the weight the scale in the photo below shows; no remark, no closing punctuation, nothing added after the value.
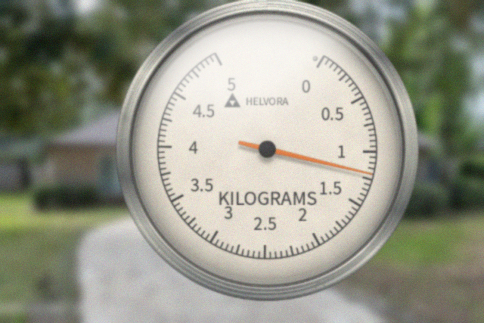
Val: 1.2 kg
